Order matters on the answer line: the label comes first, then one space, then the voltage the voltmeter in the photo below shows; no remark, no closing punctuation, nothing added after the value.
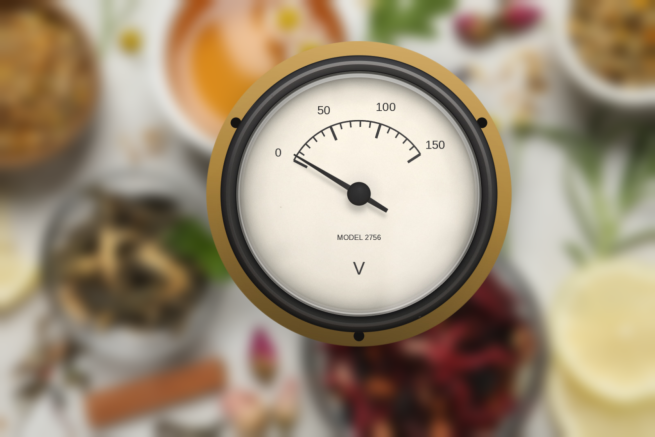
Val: 5 V
